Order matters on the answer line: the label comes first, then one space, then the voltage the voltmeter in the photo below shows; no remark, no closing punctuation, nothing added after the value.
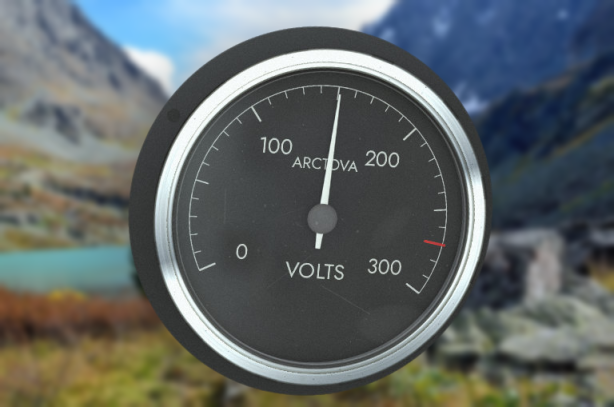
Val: 150 V
